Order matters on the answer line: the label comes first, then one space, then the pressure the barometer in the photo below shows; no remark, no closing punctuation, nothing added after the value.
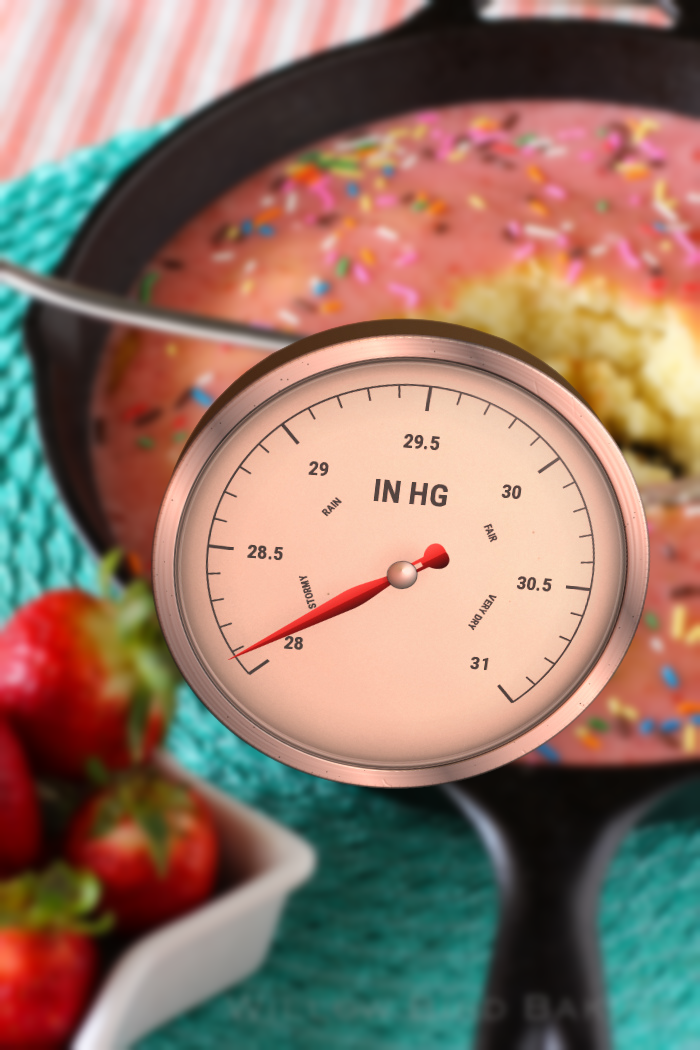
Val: 28.1 inHg
